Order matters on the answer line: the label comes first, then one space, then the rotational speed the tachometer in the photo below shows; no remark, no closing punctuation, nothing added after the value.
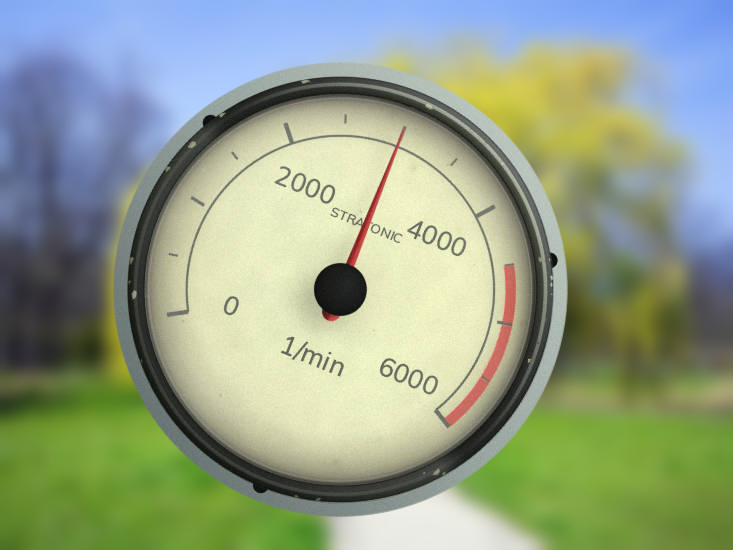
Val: 3000 rpm
